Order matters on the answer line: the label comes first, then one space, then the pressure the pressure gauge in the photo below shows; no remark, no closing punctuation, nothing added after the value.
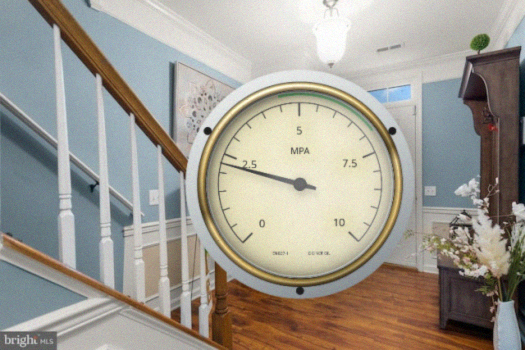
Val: 2.25 MPa
